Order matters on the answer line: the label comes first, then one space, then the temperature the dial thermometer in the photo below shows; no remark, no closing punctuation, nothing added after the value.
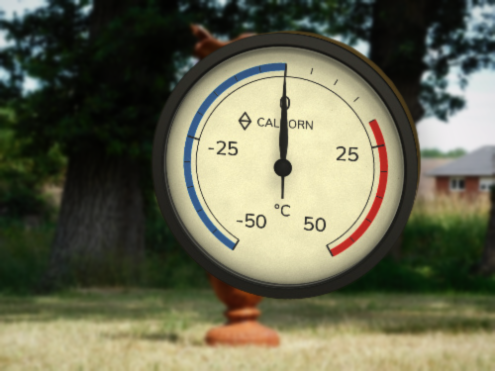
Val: 0 °C
